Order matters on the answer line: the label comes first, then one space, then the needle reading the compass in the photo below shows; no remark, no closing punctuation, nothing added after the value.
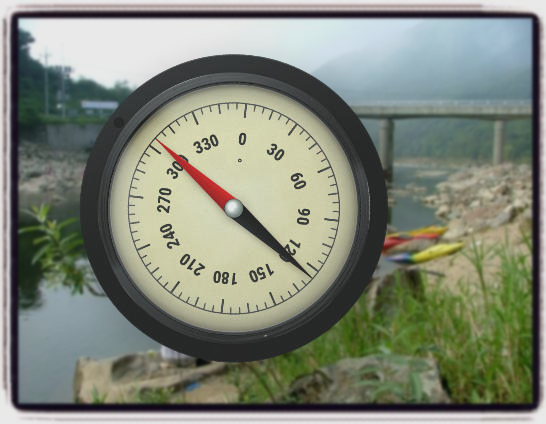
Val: 305 °
